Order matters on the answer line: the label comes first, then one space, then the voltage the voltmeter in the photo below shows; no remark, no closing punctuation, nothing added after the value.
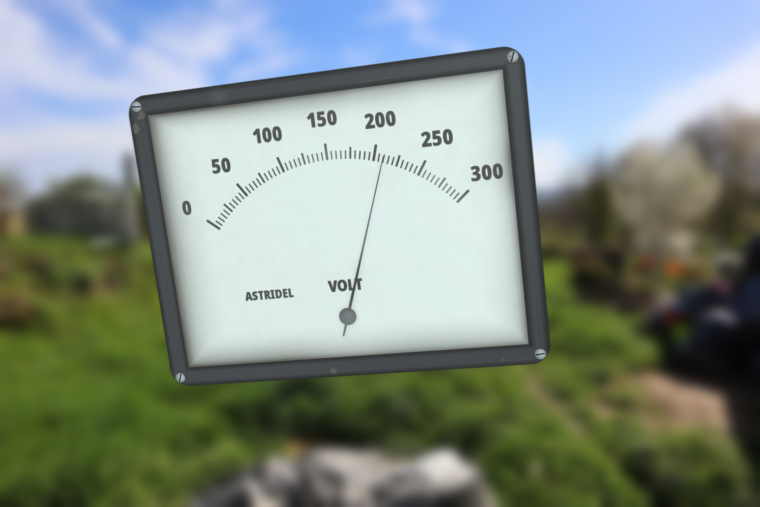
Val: 210 V
